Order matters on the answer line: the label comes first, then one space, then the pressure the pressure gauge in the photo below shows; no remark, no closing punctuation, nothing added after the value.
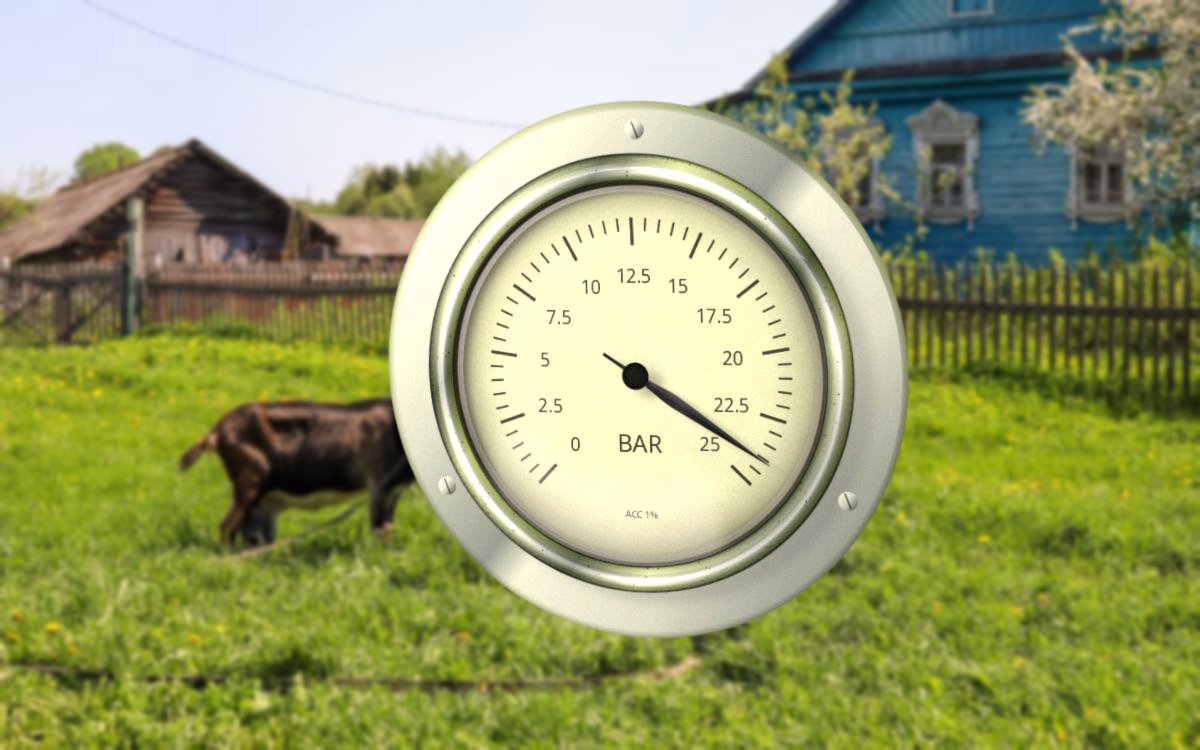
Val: 24 bar
